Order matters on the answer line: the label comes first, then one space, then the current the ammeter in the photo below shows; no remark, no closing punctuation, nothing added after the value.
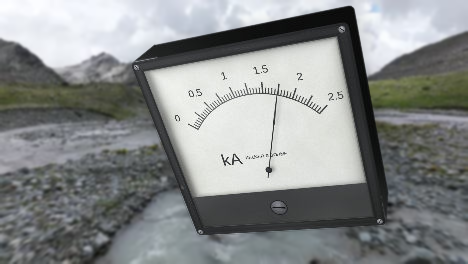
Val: 1.75 kA
